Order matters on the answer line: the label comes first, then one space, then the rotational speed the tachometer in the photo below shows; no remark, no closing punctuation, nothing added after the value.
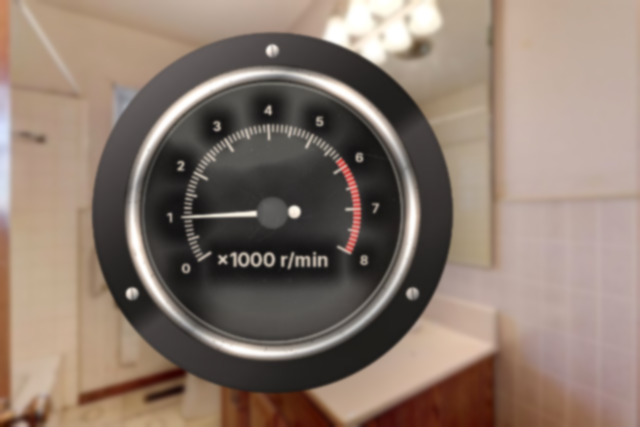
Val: 1000 rpm
